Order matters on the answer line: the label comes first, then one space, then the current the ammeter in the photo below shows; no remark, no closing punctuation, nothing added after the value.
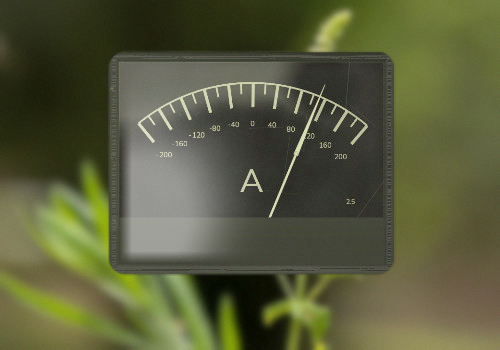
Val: 110 A
